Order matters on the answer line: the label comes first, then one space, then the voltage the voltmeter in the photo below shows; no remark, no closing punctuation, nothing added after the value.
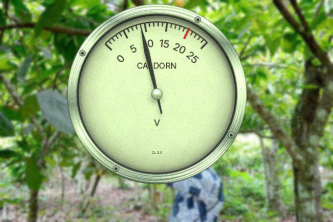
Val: 9 V
